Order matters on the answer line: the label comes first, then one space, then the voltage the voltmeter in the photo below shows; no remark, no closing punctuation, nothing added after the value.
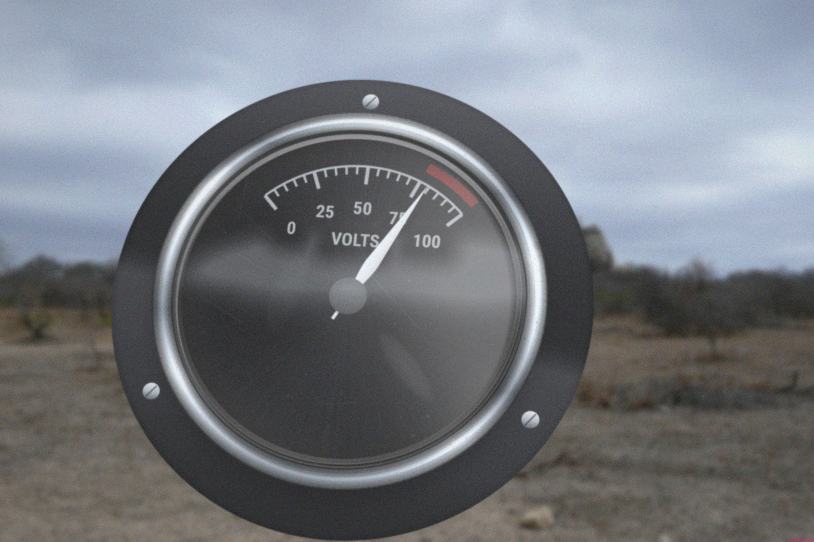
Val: 80 V
